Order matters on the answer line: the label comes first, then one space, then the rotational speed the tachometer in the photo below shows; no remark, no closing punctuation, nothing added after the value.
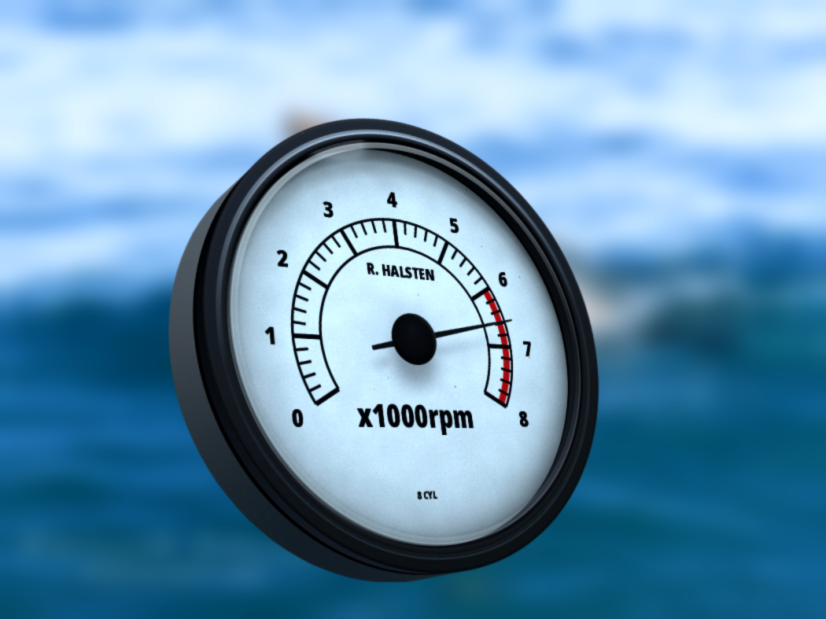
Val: 6600 rpm
